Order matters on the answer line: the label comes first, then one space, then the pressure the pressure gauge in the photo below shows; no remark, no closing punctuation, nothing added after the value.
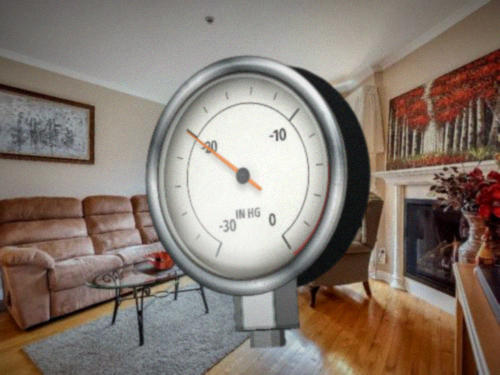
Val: -20 inHg
